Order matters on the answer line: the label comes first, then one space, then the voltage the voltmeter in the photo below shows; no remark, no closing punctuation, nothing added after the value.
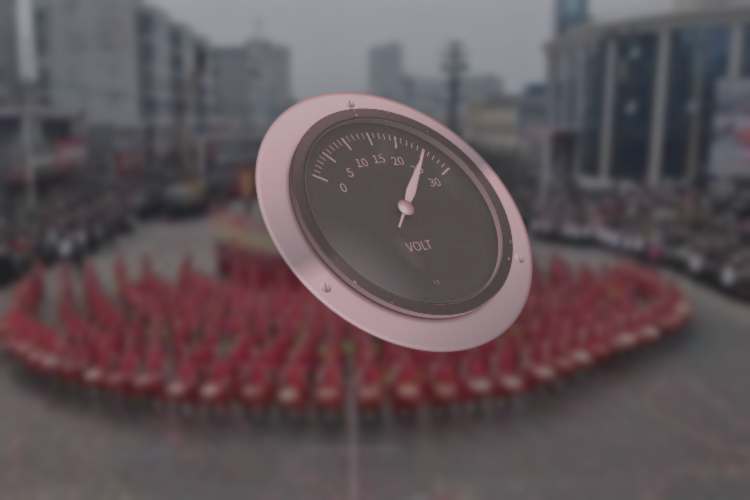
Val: 25 V
